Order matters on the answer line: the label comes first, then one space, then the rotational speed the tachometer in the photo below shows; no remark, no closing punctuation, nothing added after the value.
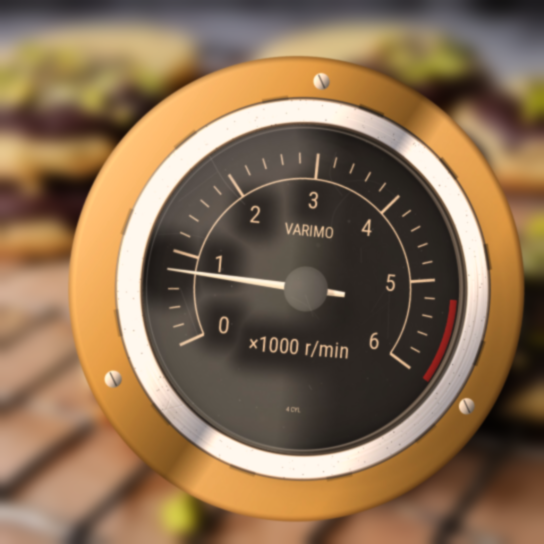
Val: 800 rpm
